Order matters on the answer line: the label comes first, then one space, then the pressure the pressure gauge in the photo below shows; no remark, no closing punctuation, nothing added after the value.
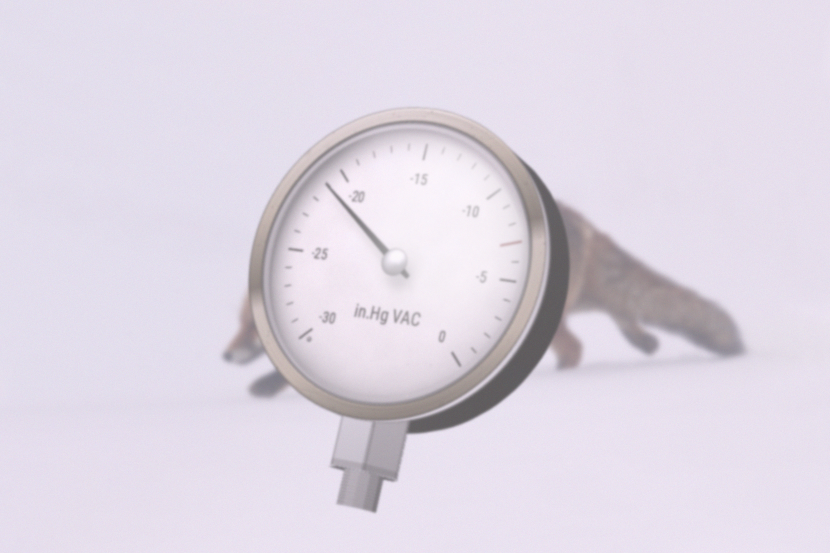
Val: -21 inHg
